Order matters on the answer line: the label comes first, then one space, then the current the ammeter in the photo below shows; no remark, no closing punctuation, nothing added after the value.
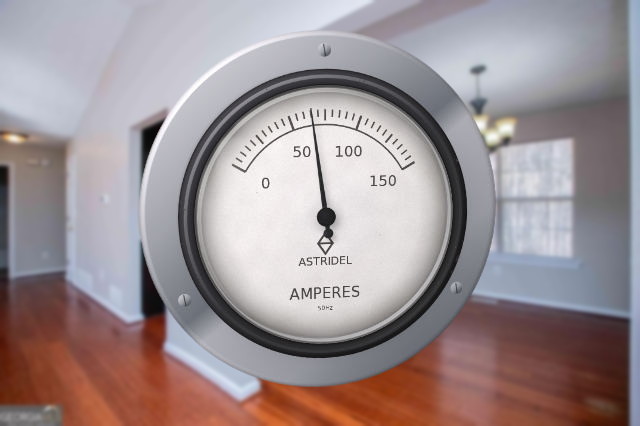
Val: 65 A
